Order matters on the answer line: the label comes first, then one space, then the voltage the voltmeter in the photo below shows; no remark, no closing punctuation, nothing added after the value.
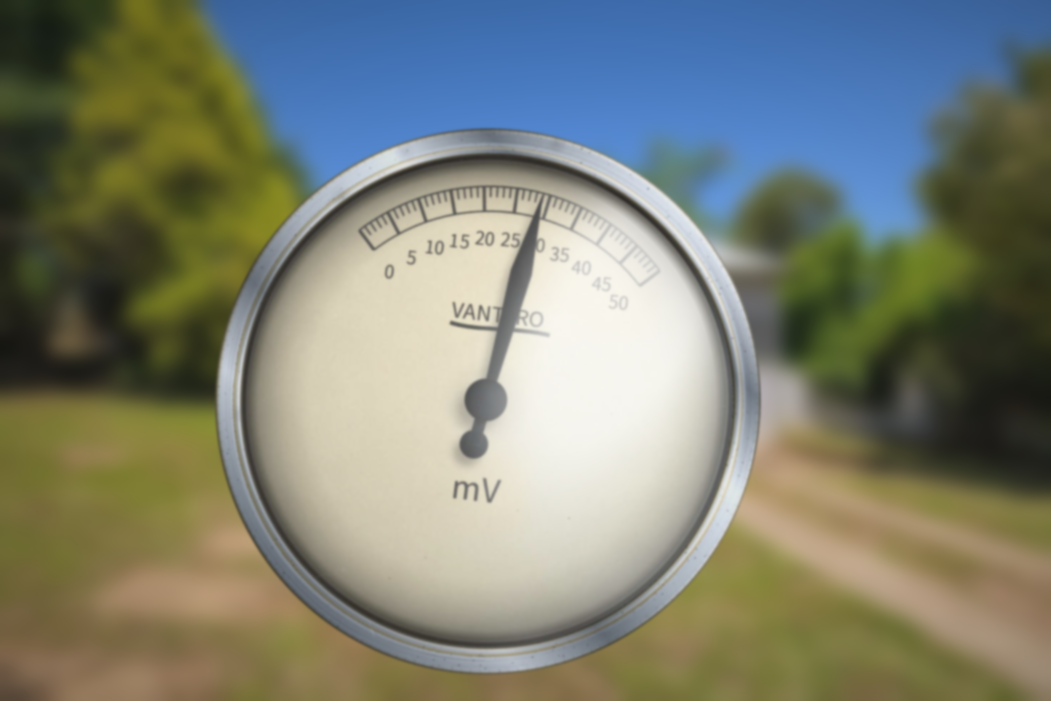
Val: 29 mV
